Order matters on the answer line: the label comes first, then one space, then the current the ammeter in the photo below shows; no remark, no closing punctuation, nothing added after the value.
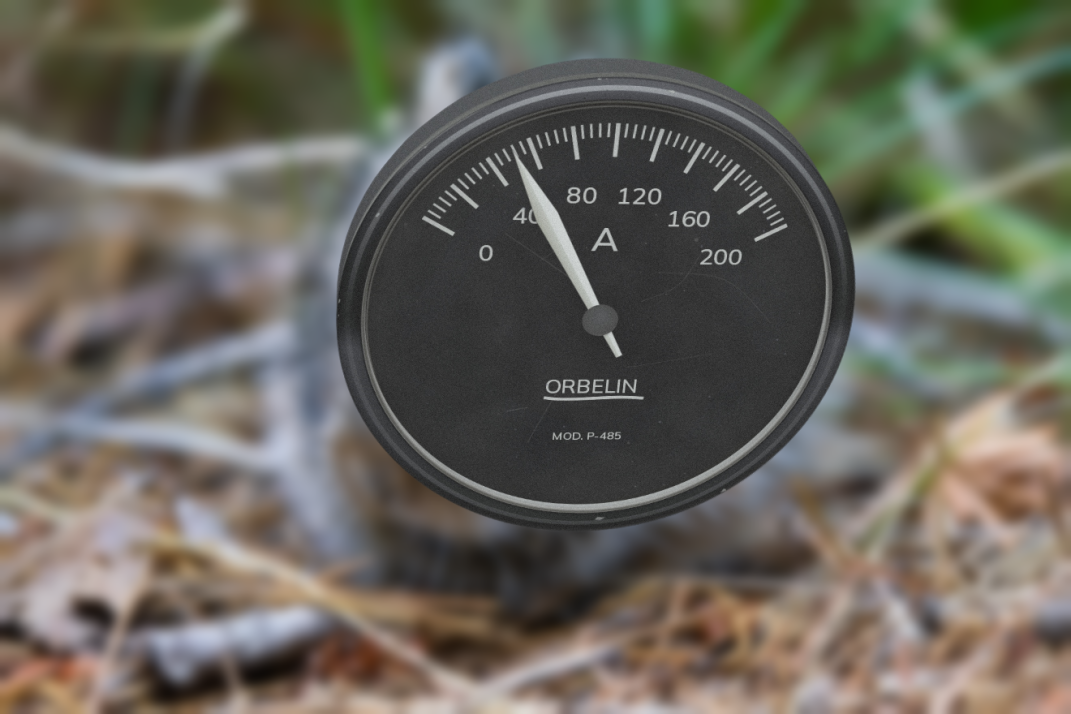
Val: 52 A
